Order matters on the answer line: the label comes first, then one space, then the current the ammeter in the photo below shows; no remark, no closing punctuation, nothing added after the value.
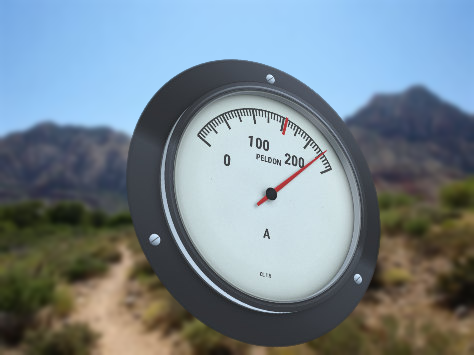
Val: 225 A
